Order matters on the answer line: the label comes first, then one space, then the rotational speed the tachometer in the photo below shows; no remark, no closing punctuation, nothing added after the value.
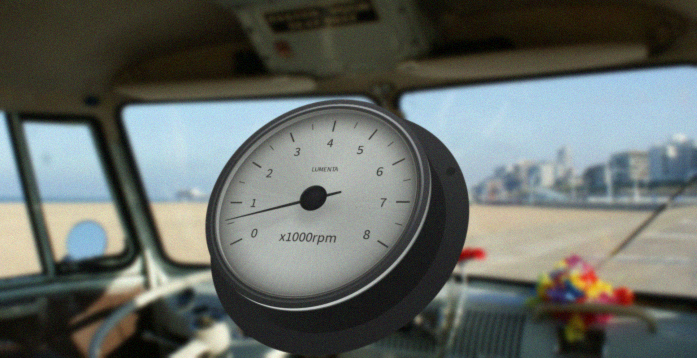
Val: 500 rpm
